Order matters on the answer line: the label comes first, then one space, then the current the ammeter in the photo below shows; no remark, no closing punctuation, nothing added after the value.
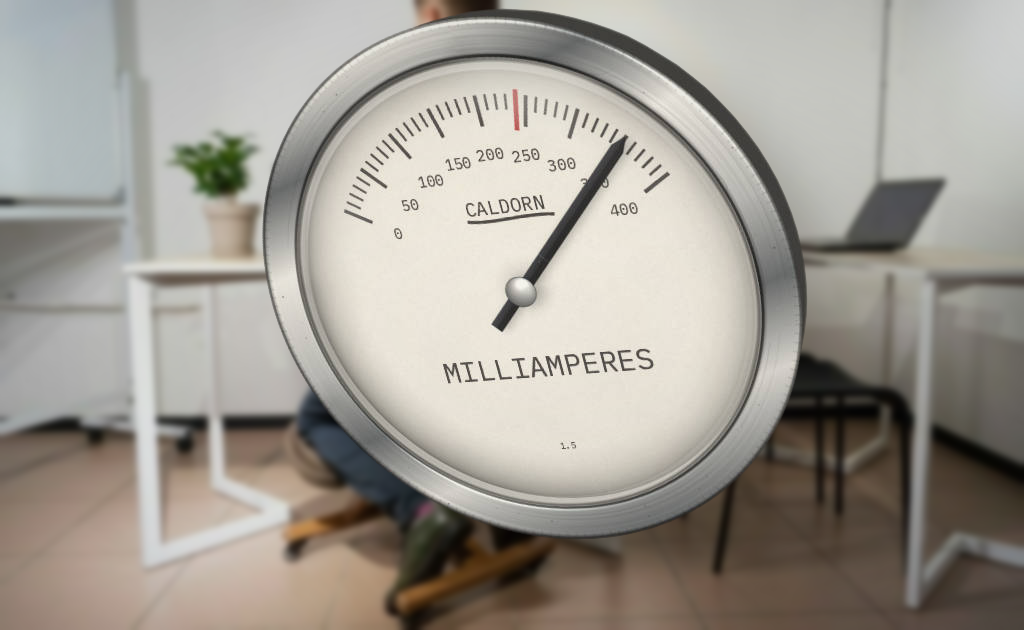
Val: 350 mA
